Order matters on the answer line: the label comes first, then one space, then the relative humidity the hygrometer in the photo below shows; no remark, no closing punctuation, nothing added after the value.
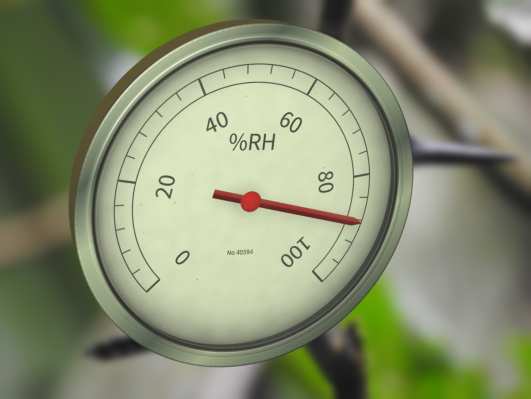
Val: 88 %
